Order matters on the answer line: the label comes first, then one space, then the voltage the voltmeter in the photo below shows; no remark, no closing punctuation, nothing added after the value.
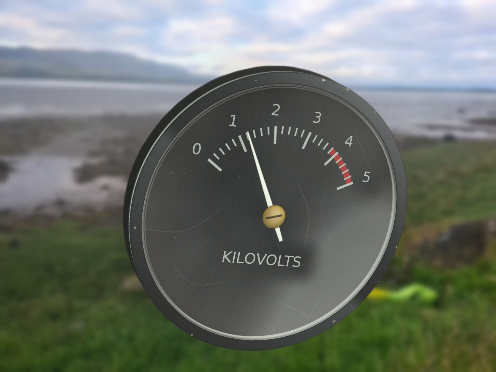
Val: 1.2 kV
